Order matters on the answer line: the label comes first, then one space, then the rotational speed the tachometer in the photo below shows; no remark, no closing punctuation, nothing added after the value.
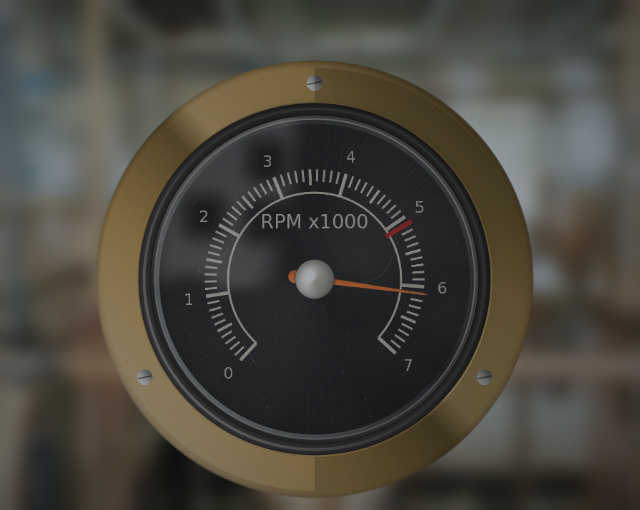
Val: 6100 rpm
